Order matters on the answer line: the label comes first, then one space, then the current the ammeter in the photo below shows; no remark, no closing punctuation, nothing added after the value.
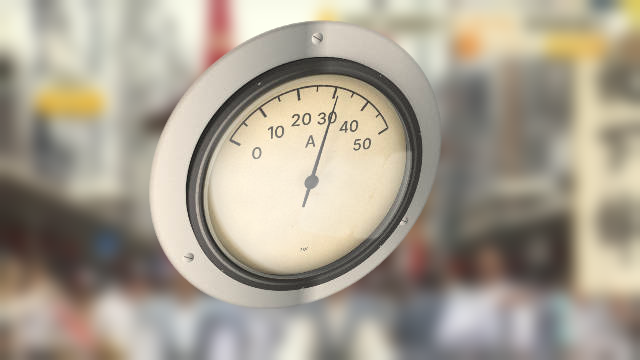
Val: 30 A
